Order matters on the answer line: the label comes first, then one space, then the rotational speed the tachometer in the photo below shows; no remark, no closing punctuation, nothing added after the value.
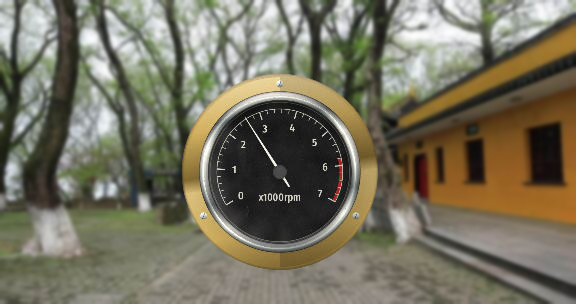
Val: 2600 rpm
